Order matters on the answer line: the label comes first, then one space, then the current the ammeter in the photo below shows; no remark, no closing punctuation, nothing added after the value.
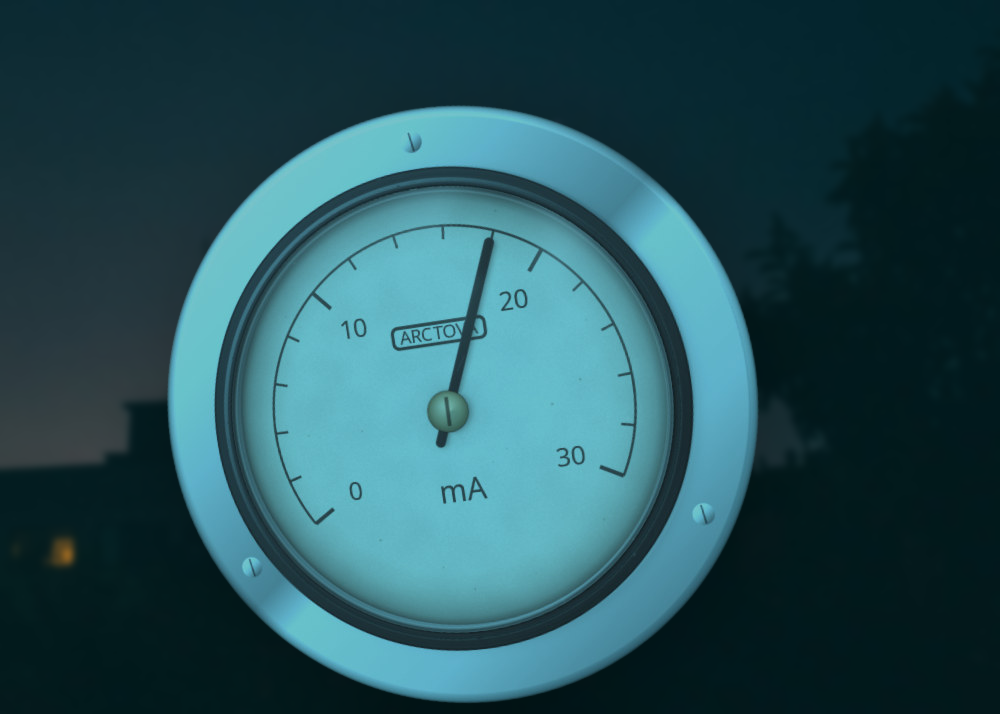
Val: 18 mA
